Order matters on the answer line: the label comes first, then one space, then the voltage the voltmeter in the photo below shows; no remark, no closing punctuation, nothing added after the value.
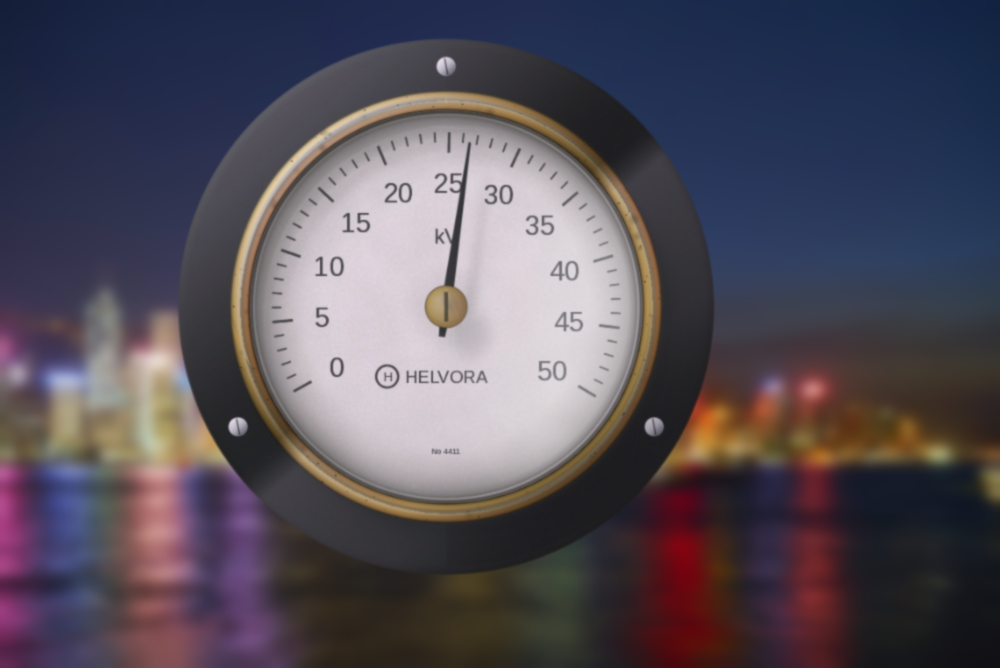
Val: 26.5 kV
